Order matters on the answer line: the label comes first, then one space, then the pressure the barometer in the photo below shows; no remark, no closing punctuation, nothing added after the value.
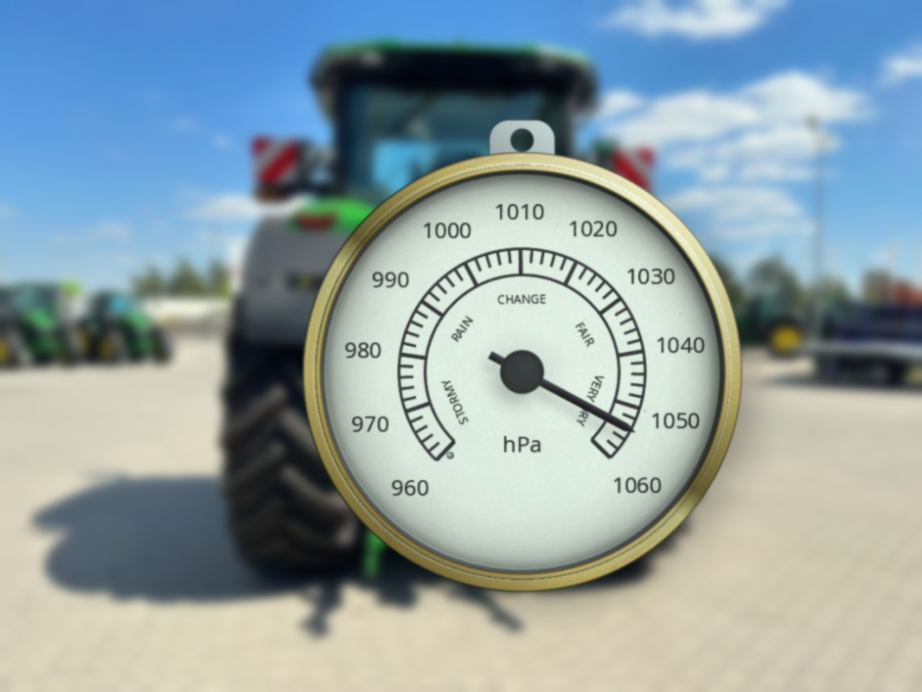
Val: 1054 hPa
